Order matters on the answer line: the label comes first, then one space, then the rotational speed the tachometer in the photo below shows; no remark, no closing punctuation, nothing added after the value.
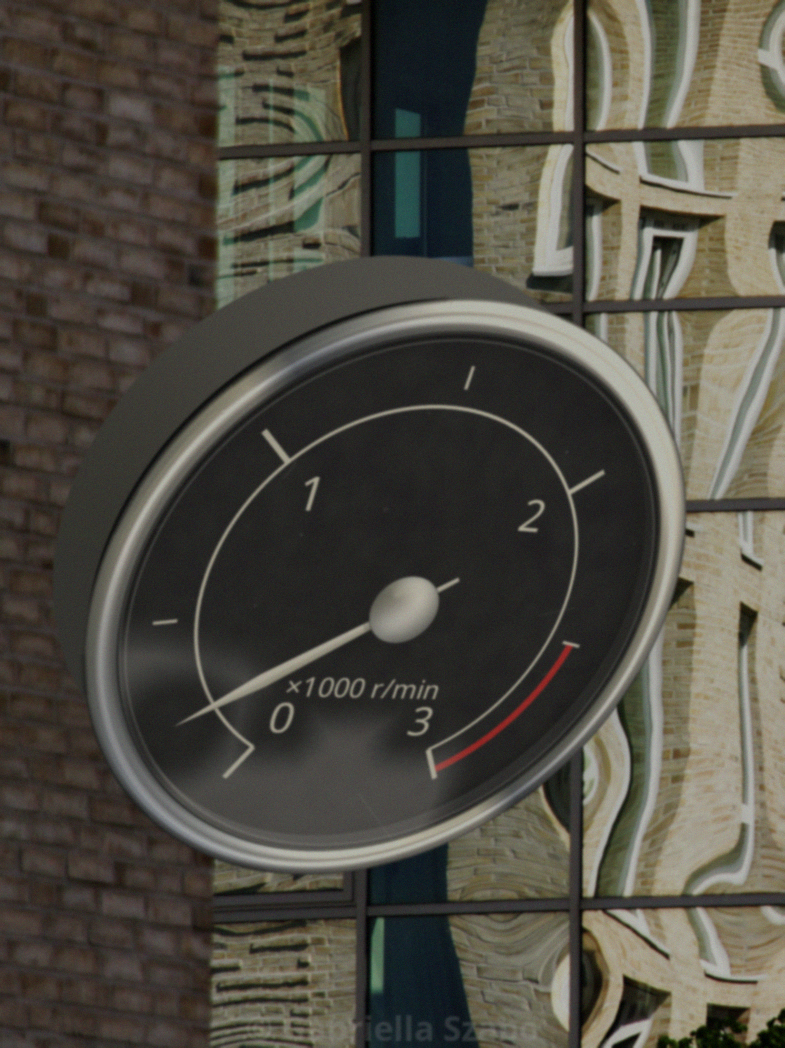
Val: 250 rpm
